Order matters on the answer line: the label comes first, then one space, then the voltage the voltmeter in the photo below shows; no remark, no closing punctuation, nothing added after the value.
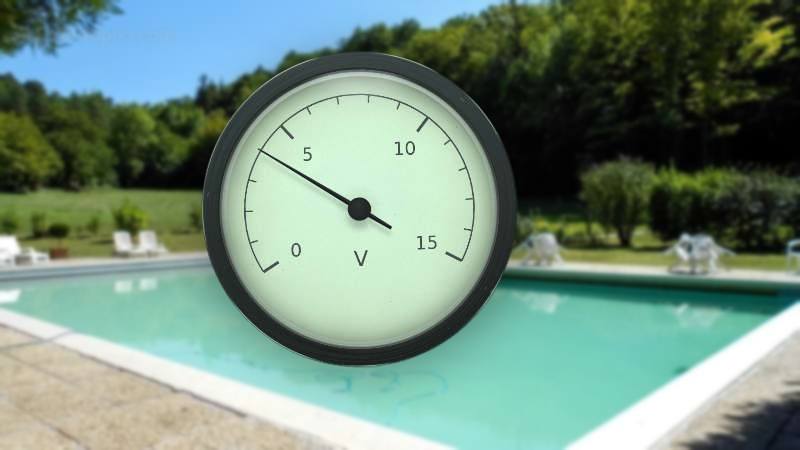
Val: 4 V
